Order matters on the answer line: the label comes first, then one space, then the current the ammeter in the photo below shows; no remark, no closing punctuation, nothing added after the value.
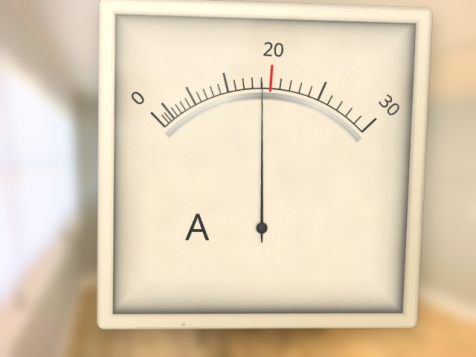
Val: 19 A
